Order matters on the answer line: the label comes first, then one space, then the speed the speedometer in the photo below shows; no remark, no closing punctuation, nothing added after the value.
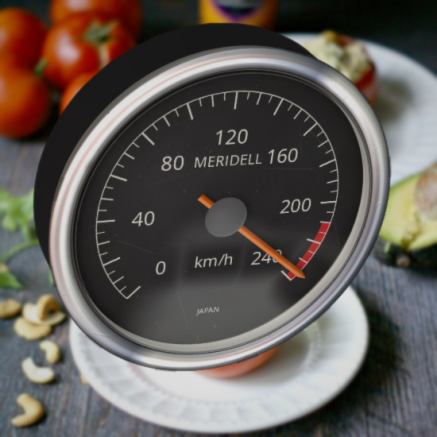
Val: 235 km/h
